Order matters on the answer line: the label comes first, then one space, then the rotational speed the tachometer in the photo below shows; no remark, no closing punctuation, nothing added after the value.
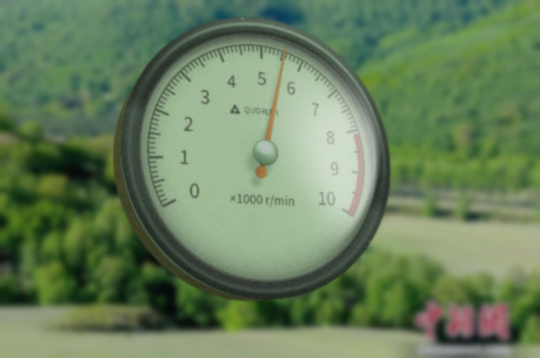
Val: 5500 rpm
